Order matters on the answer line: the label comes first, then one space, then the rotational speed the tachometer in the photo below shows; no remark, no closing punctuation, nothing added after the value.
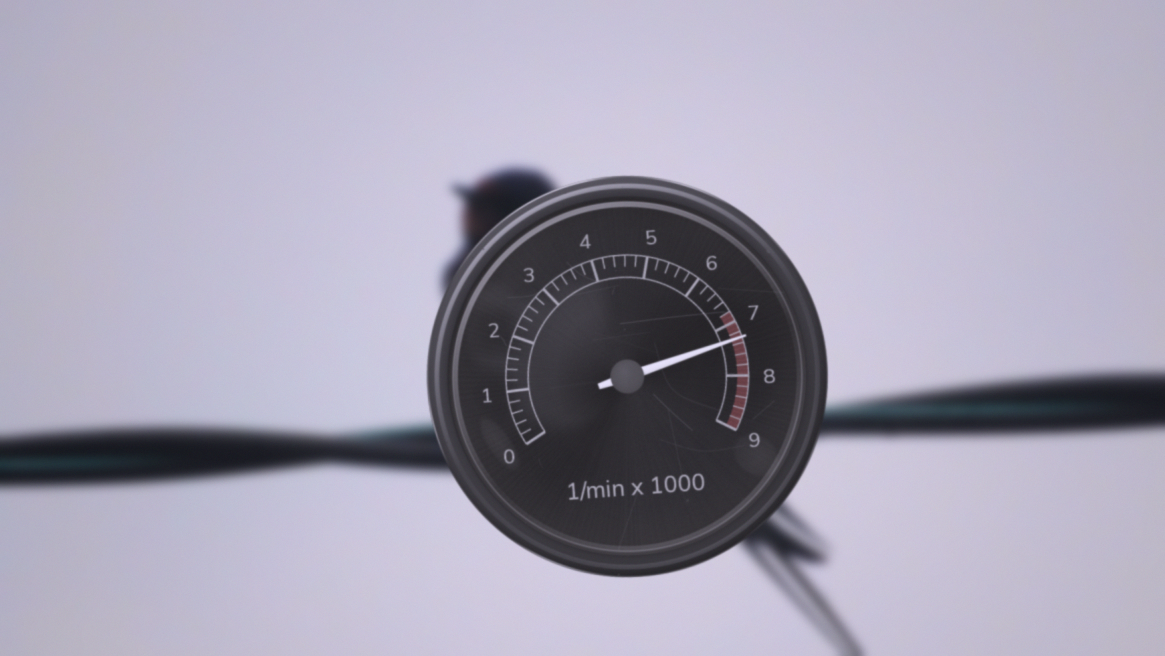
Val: 7300 rpm
